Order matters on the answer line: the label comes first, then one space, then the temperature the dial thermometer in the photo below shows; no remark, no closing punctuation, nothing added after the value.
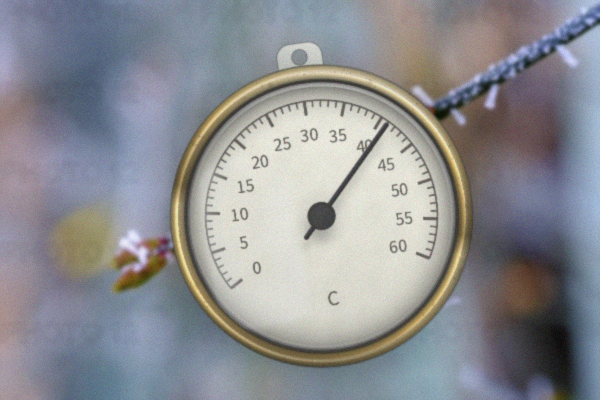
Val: 41 °C
